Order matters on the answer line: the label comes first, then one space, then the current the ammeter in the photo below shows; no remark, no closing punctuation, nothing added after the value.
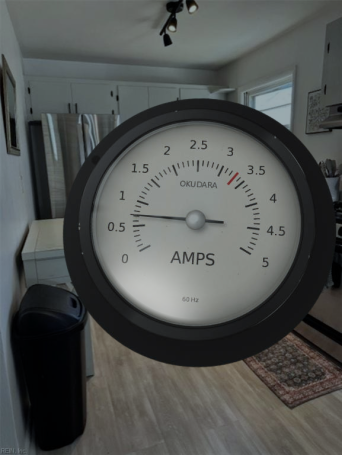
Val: 0.7 A
